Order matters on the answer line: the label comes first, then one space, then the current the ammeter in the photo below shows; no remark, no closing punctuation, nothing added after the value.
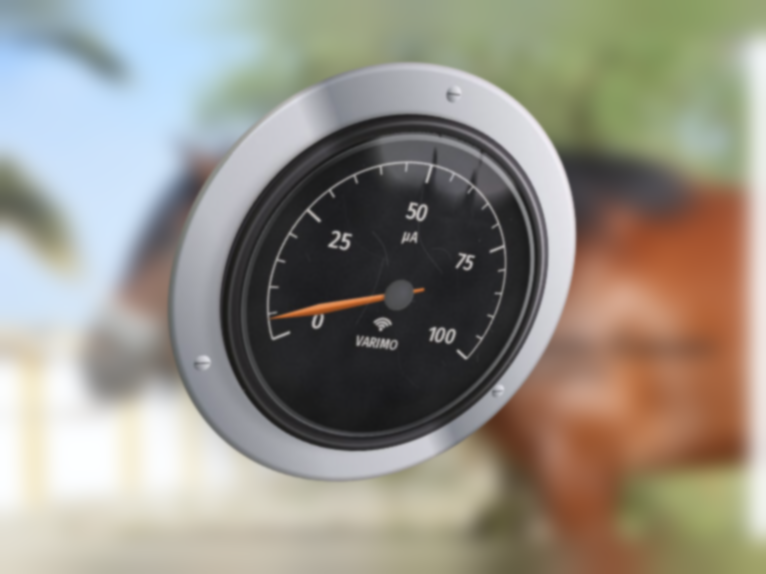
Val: 5 µA
